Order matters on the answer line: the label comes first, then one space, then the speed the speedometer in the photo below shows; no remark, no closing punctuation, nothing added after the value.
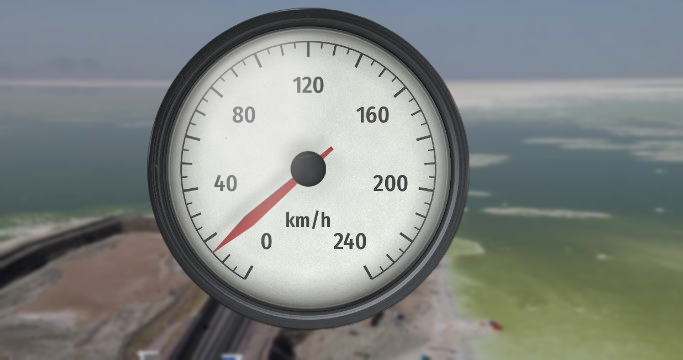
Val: 15 km/h
